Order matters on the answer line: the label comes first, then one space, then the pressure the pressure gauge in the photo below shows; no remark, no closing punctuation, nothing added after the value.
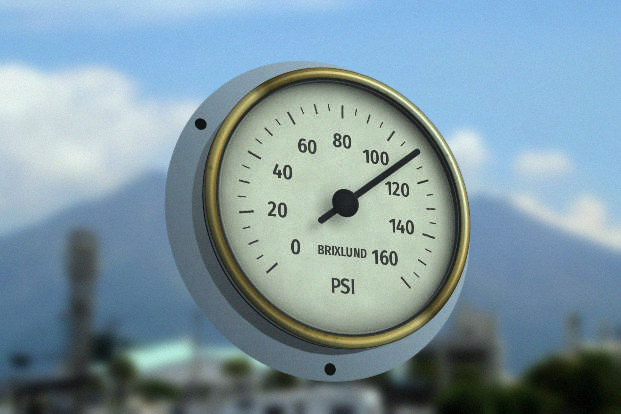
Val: 110 psi
